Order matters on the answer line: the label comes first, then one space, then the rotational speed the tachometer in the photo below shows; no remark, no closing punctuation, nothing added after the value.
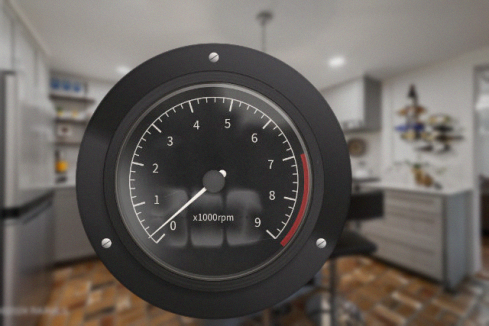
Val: 200 rpm
